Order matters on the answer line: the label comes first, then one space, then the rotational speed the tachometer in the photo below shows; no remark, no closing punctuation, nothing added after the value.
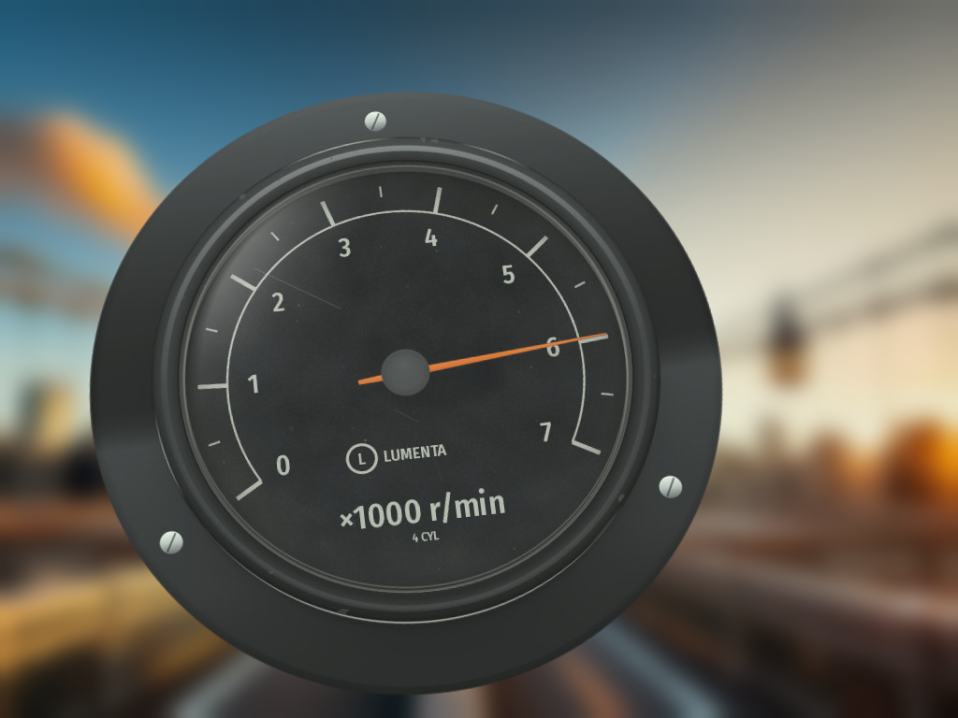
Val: 6000 rpm
